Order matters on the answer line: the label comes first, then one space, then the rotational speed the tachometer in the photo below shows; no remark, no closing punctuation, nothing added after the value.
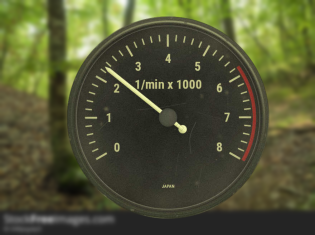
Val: 2300 rpm
